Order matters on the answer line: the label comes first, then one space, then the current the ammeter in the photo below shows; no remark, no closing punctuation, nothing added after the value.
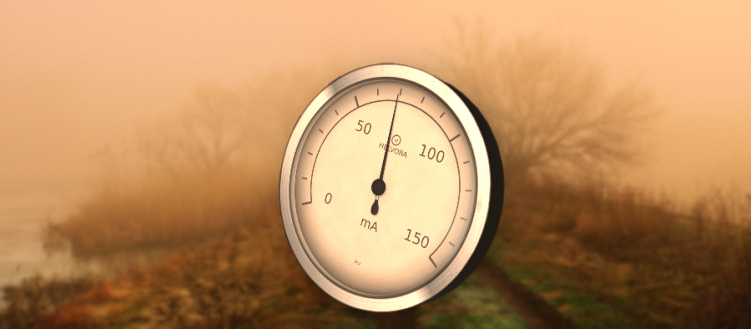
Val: 70 mA
